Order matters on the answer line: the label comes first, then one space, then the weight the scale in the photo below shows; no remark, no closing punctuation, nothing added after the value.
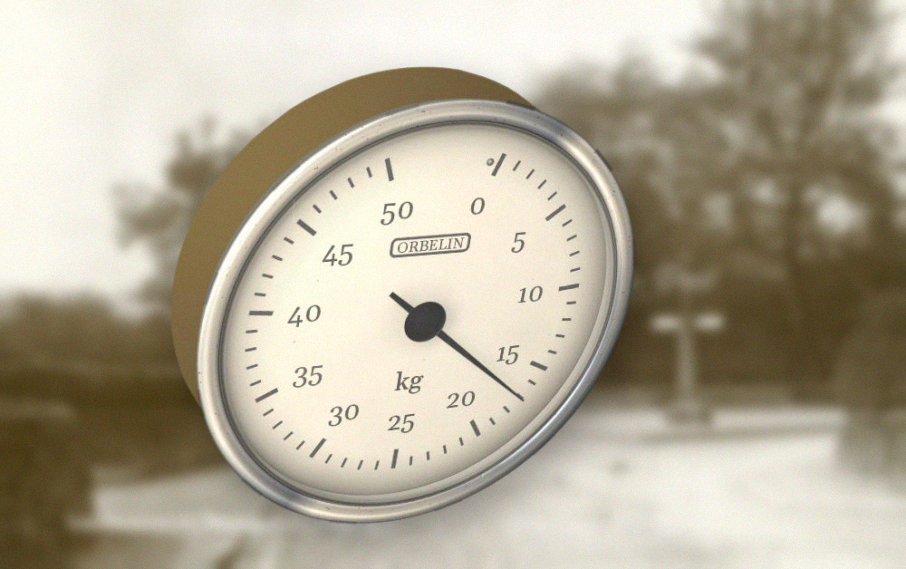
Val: 17 kg
